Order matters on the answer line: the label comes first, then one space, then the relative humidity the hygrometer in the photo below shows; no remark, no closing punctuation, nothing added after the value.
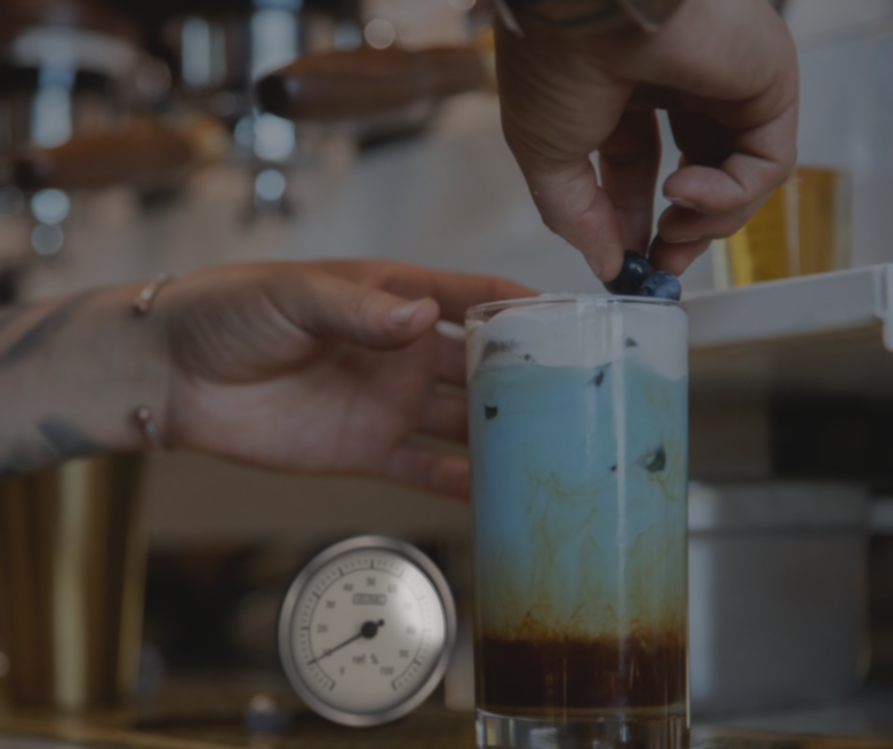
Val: 10 %
